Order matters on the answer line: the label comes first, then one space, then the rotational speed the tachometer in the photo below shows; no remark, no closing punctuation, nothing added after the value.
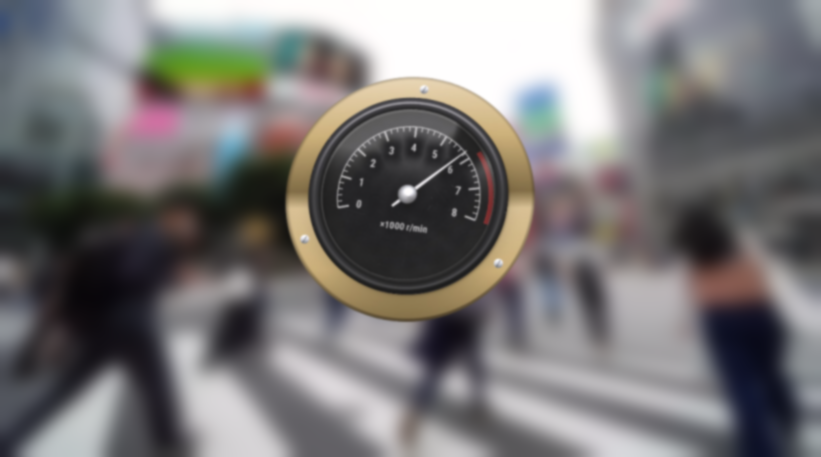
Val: 5800 rpm
